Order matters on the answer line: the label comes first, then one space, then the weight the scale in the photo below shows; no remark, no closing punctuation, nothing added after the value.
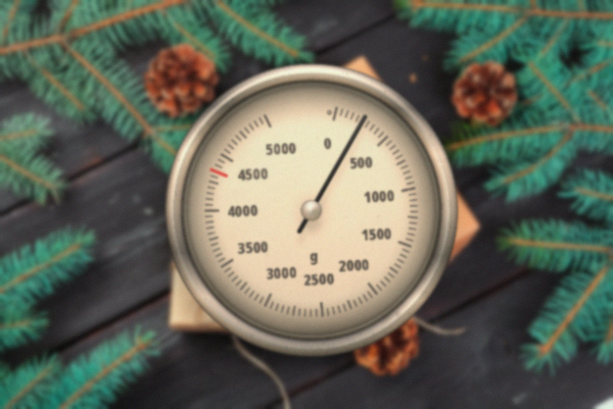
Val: 250 g
